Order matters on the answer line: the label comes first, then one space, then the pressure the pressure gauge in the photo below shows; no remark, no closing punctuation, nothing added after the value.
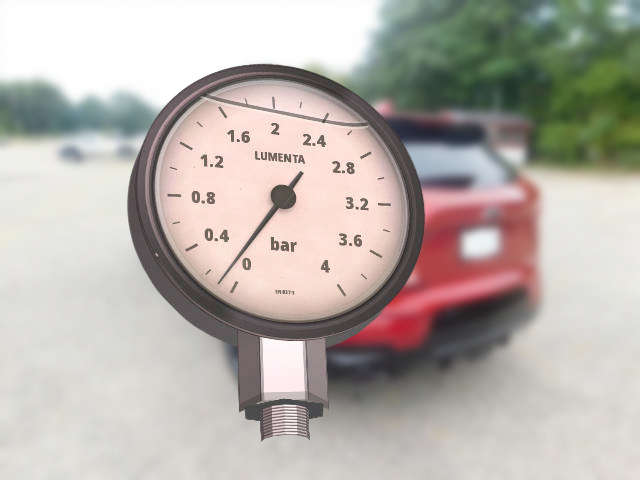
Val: 0.1 bar
